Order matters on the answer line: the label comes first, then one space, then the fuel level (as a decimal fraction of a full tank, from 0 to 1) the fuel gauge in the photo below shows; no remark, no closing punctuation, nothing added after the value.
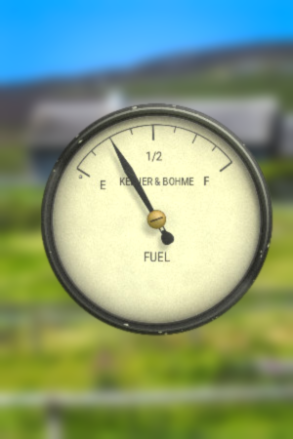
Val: 0.25
